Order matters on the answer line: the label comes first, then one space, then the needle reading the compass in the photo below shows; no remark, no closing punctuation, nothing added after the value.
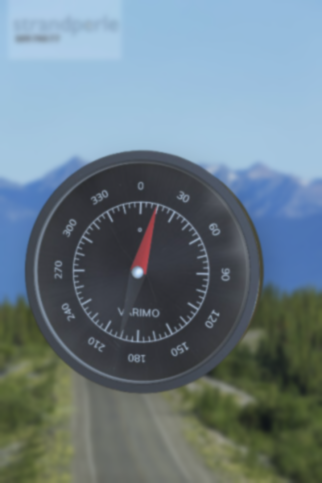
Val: 15 °
